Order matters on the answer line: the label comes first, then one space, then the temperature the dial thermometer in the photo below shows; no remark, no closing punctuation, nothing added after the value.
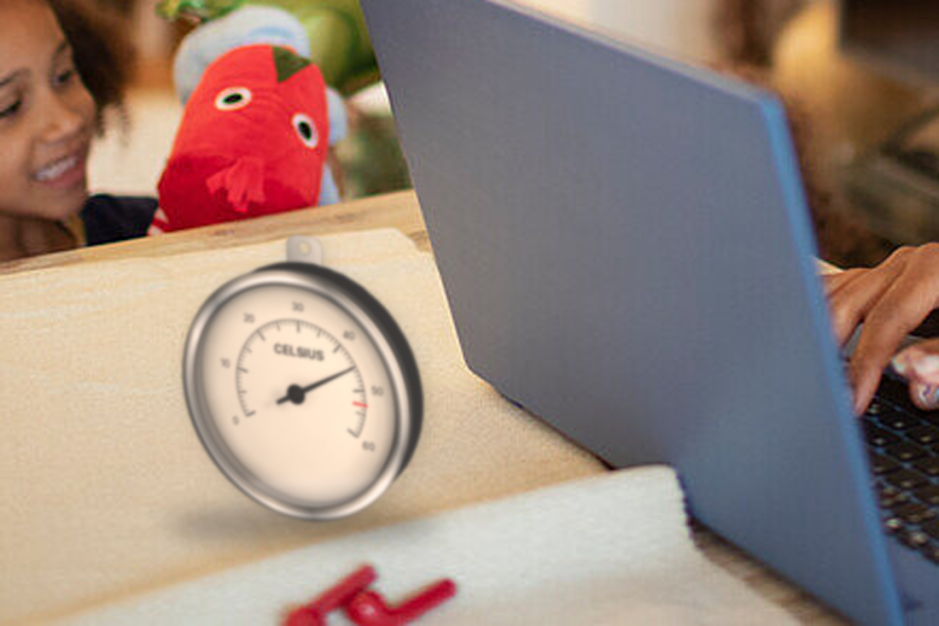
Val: 45 °C
